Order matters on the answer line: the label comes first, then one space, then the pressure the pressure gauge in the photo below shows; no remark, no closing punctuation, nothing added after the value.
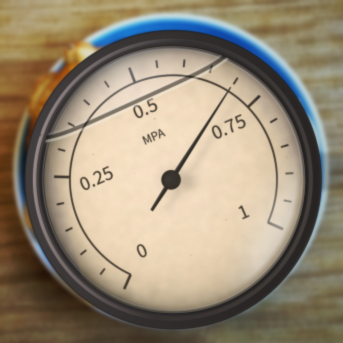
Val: 0.7 MPa
